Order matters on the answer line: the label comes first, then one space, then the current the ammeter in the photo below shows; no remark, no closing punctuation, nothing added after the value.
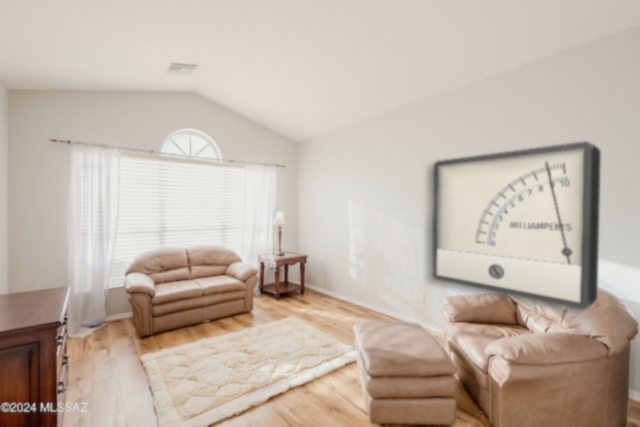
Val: 9 mA
